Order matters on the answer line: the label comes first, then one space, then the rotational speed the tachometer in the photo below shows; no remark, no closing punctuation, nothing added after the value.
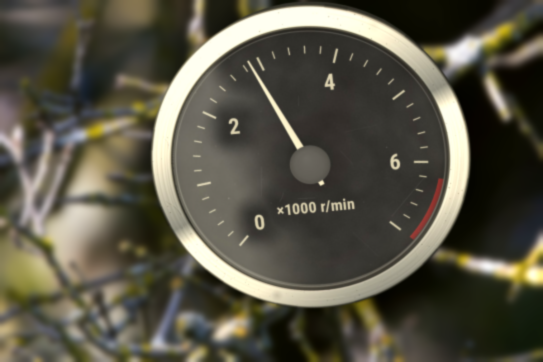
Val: 2900 rpm
